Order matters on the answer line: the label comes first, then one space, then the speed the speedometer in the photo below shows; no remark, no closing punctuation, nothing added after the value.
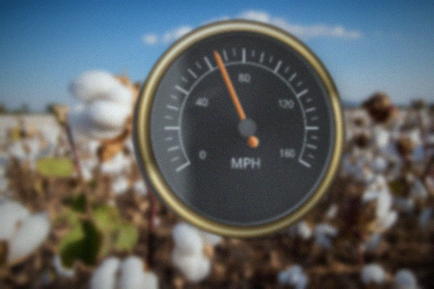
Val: 65 mph
